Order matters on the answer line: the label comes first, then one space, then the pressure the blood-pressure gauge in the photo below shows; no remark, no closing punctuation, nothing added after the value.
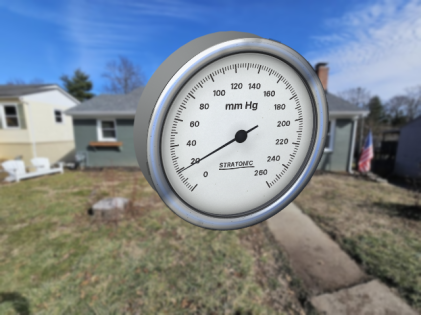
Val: 20 mmHg
